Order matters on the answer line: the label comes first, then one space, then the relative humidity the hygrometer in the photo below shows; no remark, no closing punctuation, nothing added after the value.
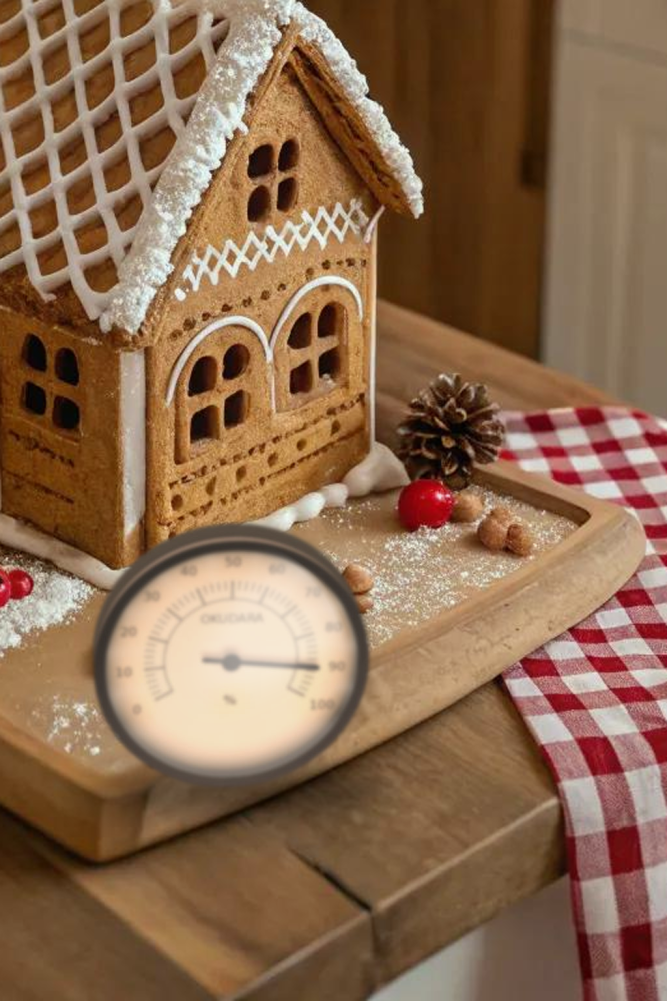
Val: 90 %
